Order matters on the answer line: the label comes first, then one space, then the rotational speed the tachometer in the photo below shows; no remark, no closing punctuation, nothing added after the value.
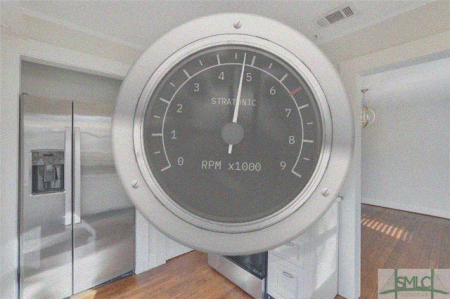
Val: 4750 rpm
